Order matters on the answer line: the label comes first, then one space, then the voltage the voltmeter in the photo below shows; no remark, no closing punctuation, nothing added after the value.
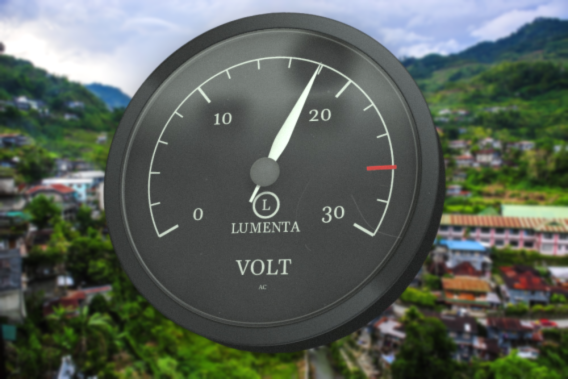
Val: 18 V
